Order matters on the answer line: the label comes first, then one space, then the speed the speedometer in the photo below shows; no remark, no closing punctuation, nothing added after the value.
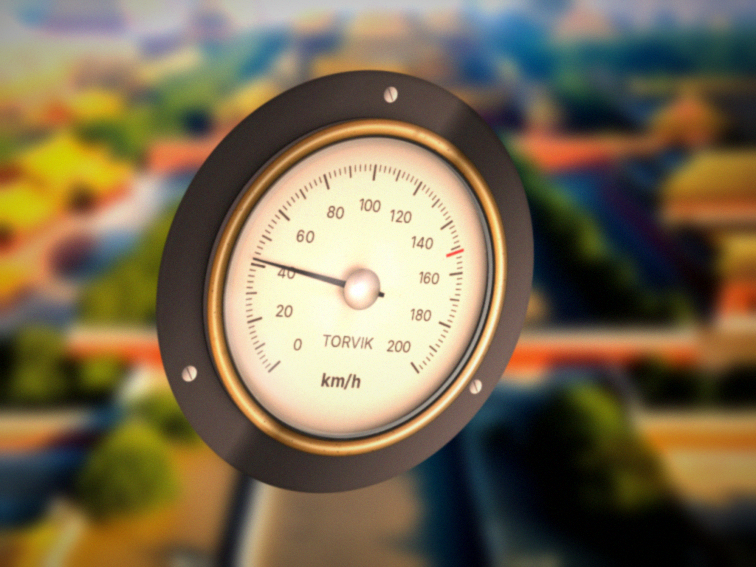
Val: 42 km/h
